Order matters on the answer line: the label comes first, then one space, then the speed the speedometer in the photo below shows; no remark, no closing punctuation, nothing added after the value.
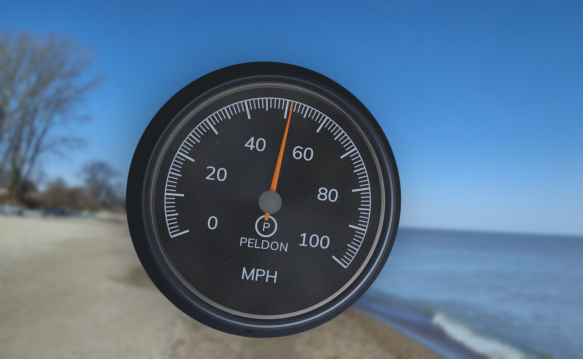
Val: 51 mph
